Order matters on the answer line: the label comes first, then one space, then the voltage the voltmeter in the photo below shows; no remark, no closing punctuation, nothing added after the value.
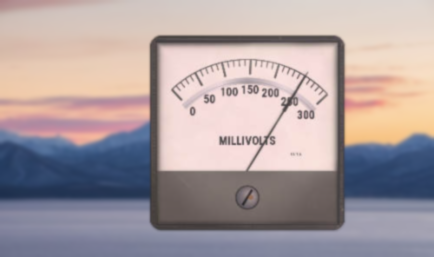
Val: 250 mV
